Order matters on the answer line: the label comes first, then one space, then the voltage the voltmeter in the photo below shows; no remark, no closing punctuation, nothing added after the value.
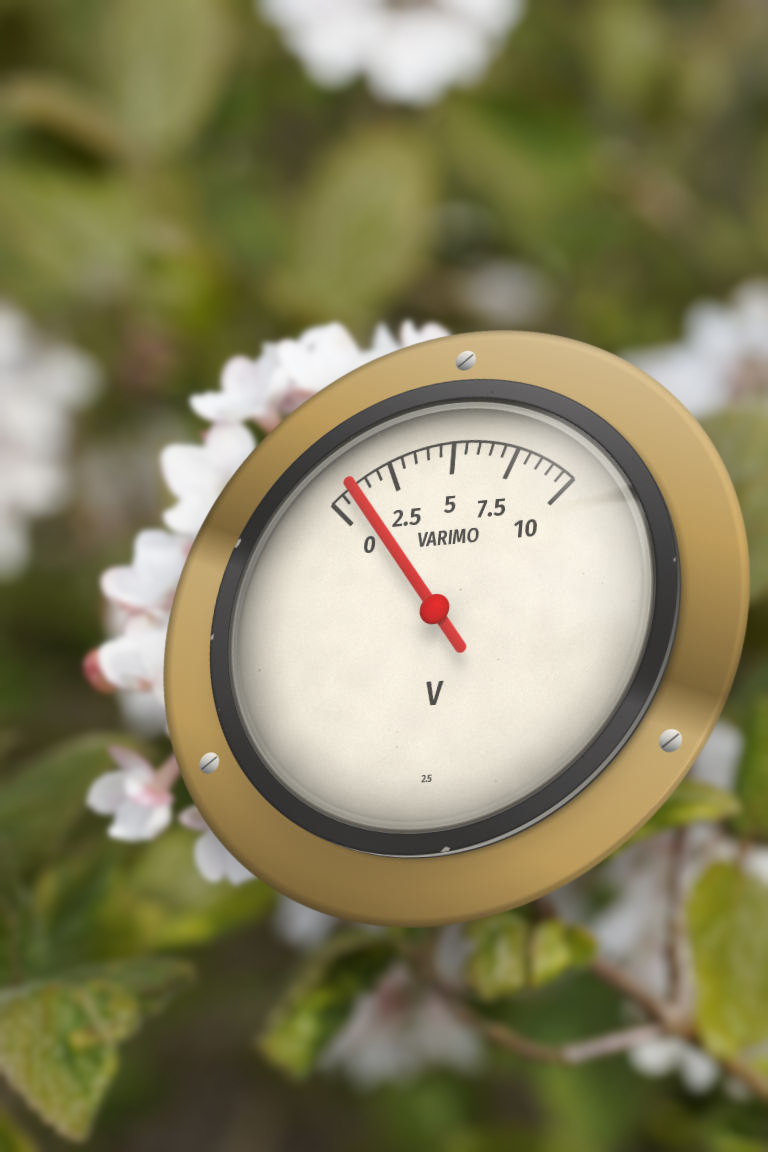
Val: 1 V
